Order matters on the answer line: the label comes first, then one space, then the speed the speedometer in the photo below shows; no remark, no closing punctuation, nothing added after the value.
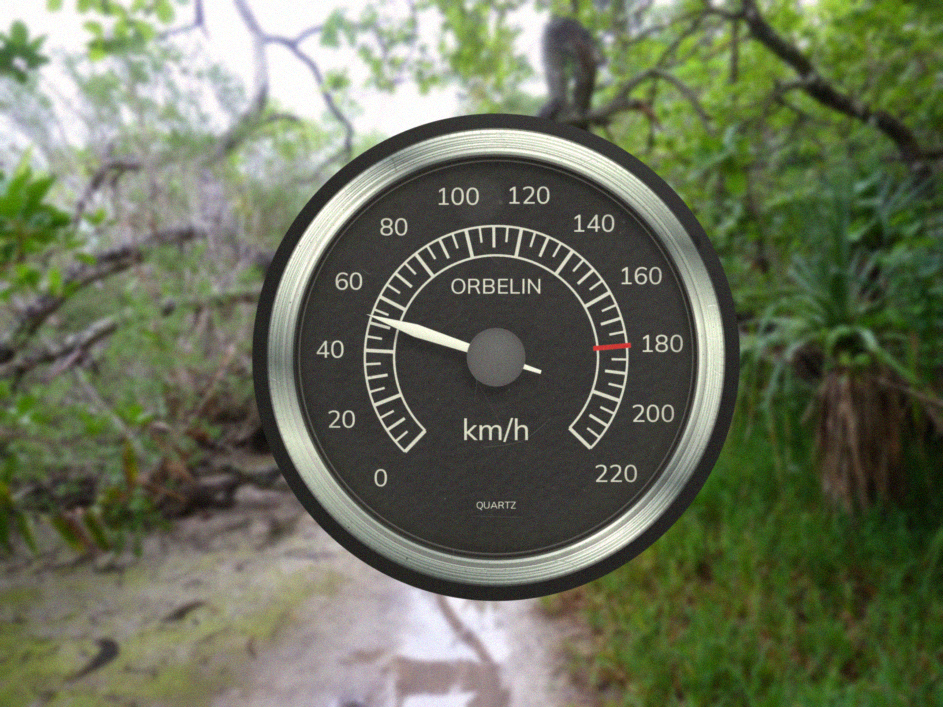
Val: 52.5 km/h
